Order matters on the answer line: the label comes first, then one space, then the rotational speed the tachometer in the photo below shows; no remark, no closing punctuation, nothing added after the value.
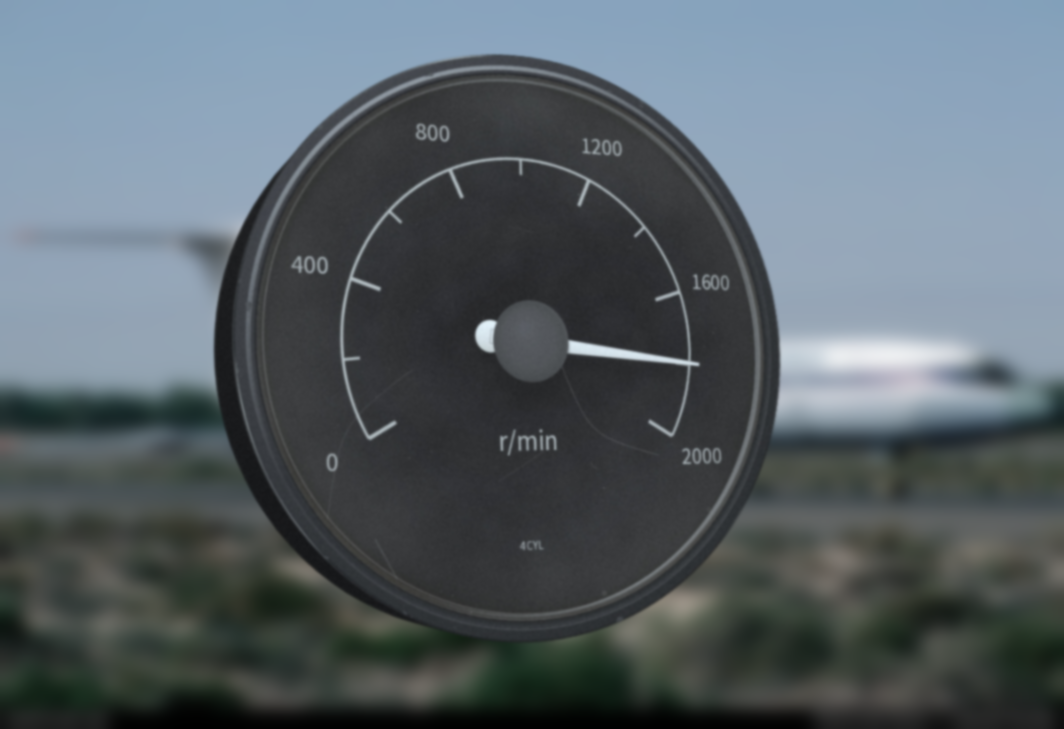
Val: 1800 rpm
